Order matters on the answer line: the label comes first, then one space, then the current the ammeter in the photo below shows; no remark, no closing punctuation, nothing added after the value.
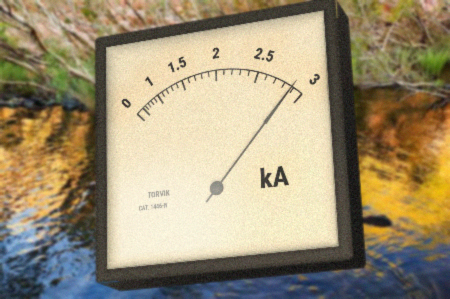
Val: 2.9 kA
